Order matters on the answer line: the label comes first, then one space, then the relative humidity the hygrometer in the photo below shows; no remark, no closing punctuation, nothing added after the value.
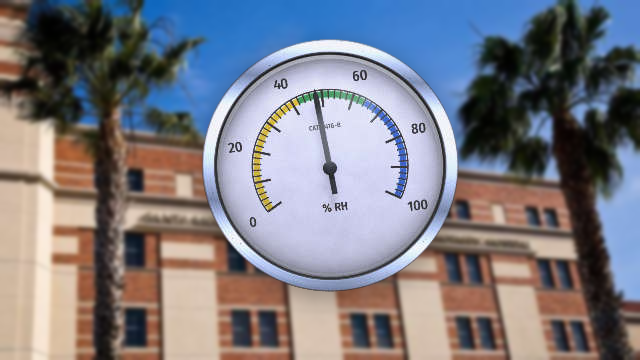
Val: 48 %
